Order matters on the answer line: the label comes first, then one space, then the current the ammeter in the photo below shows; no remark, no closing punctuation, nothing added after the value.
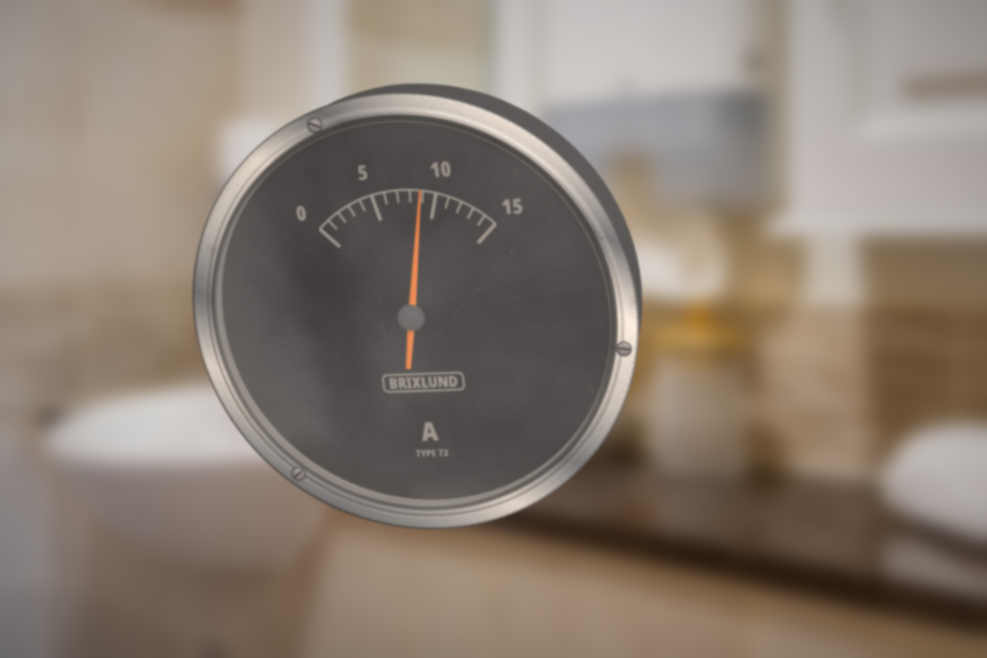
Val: 9 A
